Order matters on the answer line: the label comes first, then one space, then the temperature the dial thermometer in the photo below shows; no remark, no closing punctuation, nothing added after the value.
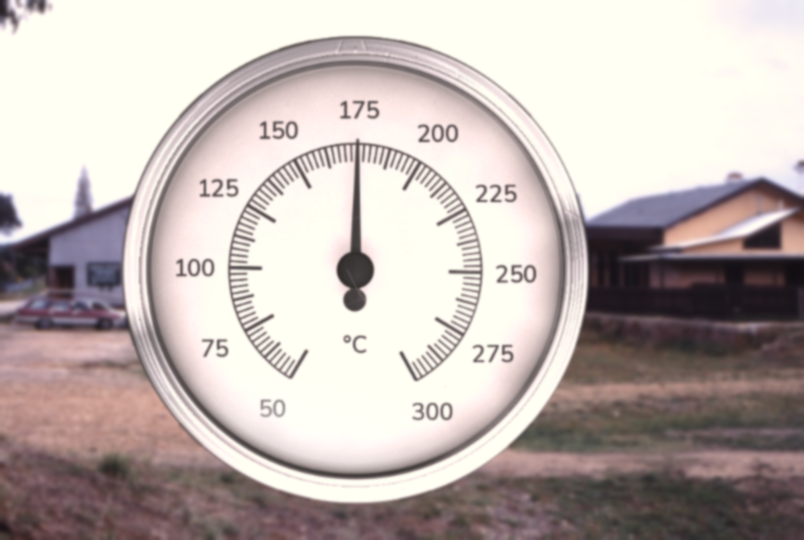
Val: 175 °C
